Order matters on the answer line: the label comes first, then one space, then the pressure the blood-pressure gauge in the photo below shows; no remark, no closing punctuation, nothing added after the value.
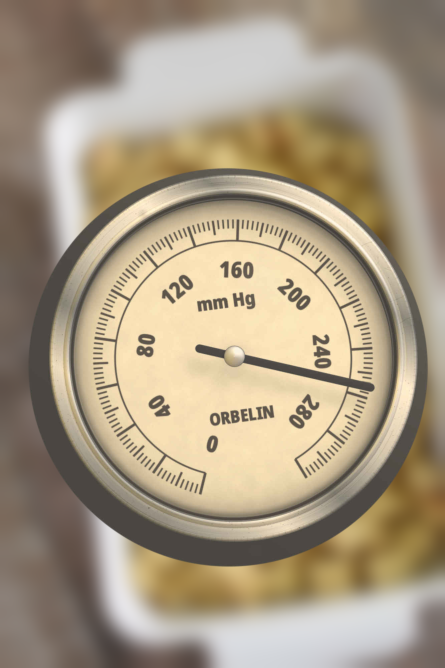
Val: 256 mmHg
